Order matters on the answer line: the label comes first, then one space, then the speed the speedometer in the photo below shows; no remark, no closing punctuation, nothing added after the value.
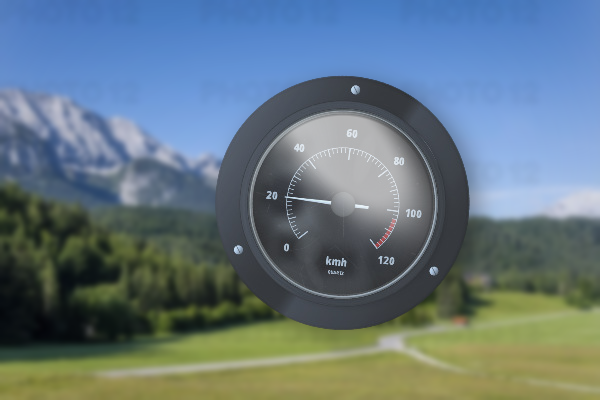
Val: 20 km/h
